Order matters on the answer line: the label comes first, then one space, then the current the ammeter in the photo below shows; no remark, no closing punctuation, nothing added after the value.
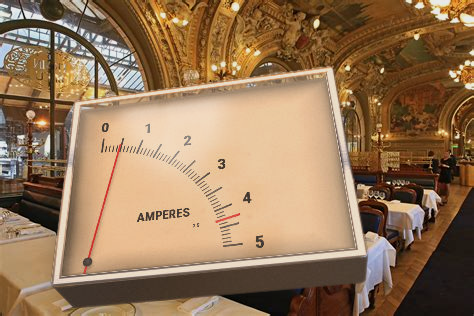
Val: 0.5 A
